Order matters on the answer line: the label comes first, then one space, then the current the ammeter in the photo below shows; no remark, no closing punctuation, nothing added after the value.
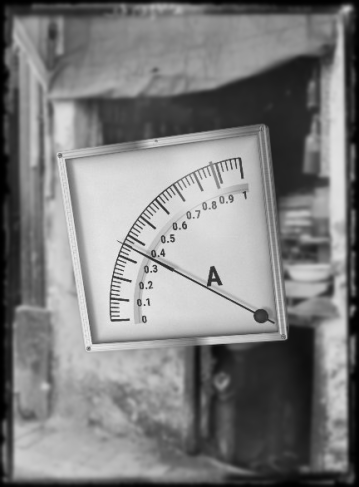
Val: 0.36 A
